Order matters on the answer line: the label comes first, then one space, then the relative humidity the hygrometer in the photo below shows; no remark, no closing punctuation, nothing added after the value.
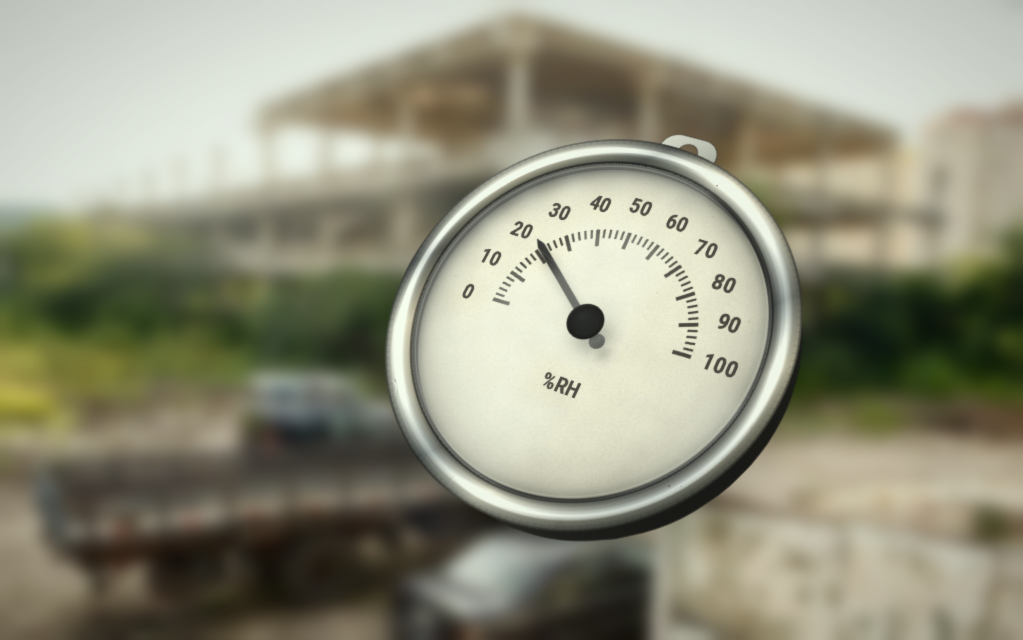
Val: 22 %
